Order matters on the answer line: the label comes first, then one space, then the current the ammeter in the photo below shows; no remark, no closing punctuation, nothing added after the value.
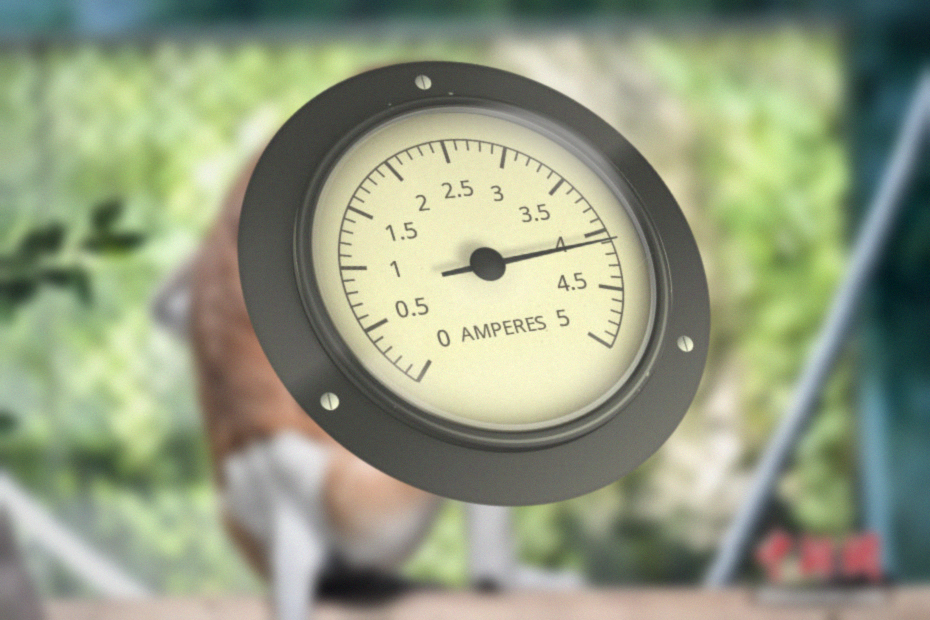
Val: 4.1 A
